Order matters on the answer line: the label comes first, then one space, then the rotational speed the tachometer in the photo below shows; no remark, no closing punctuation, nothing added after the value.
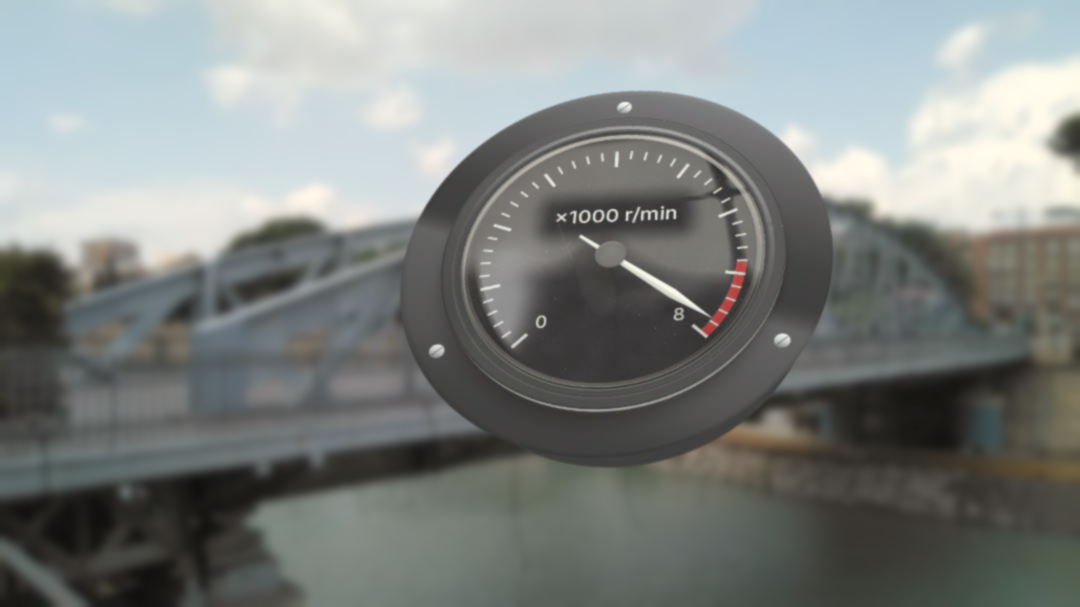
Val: 7800 rpm
